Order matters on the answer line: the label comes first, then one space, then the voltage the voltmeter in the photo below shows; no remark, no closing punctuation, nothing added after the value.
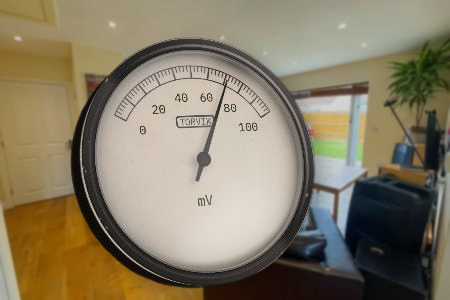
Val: 70 mV
